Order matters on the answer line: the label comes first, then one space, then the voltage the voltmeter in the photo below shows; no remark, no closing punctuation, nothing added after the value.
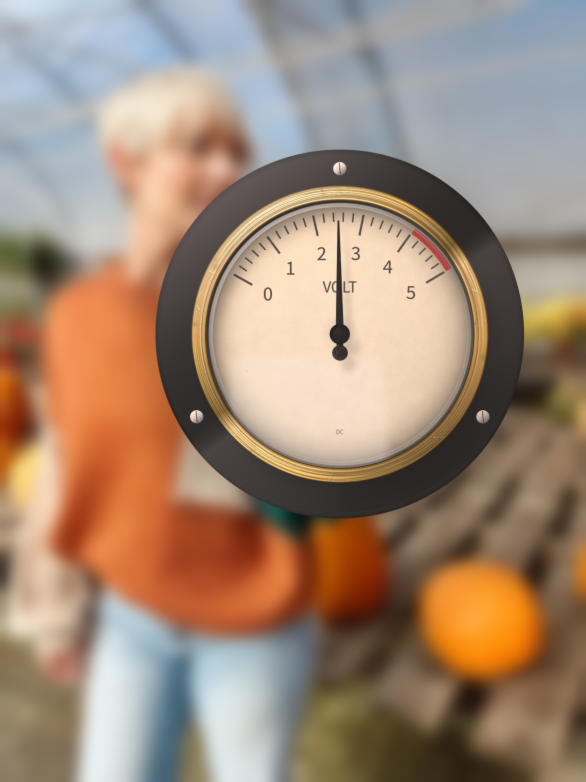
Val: 2.5 V
